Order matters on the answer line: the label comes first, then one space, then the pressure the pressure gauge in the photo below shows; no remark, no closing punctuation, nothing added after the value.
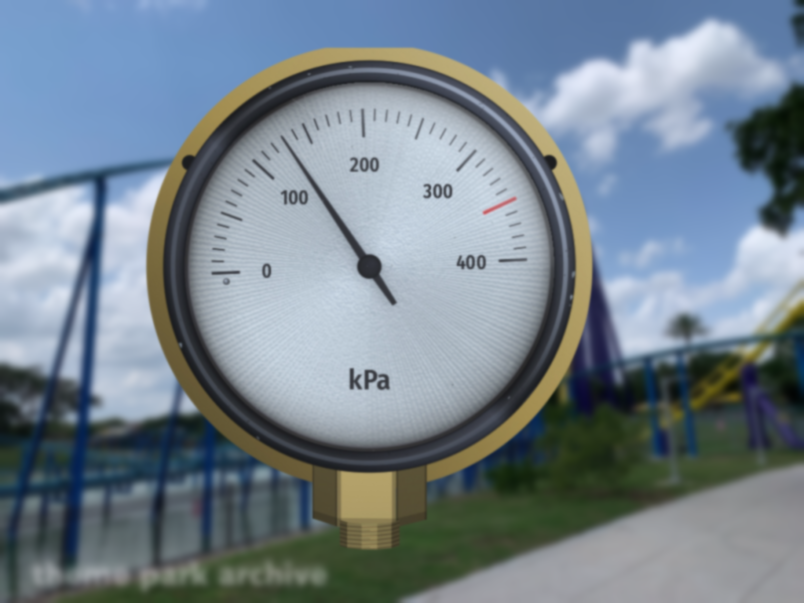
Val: 130 kPa
